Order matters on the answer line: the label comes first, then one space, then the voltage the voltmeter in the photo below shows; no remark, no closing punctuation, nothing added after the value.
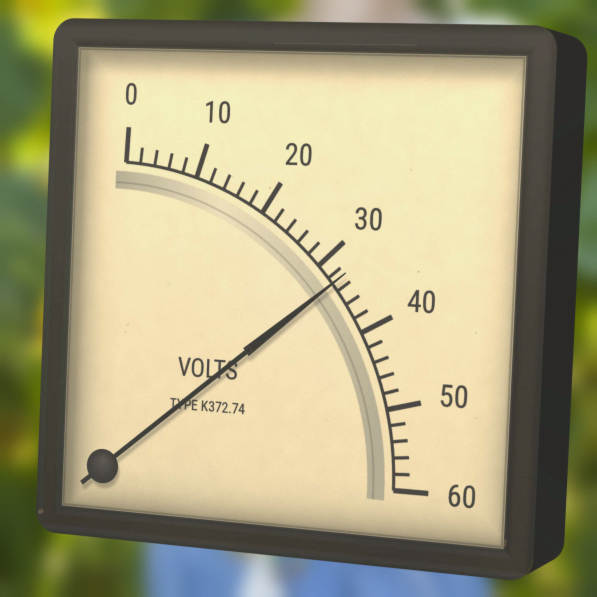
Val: 33 V
